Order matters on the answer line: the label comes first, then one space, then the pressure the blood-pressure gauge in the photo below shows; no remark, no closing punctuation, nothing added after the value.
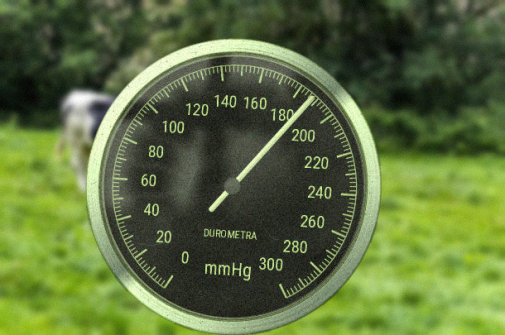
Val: 188 mmHg
